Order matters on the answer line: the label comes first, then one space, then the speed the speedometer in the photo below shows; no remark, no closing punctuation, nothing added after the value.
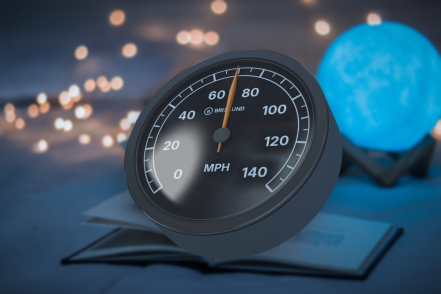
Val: 70 mph
